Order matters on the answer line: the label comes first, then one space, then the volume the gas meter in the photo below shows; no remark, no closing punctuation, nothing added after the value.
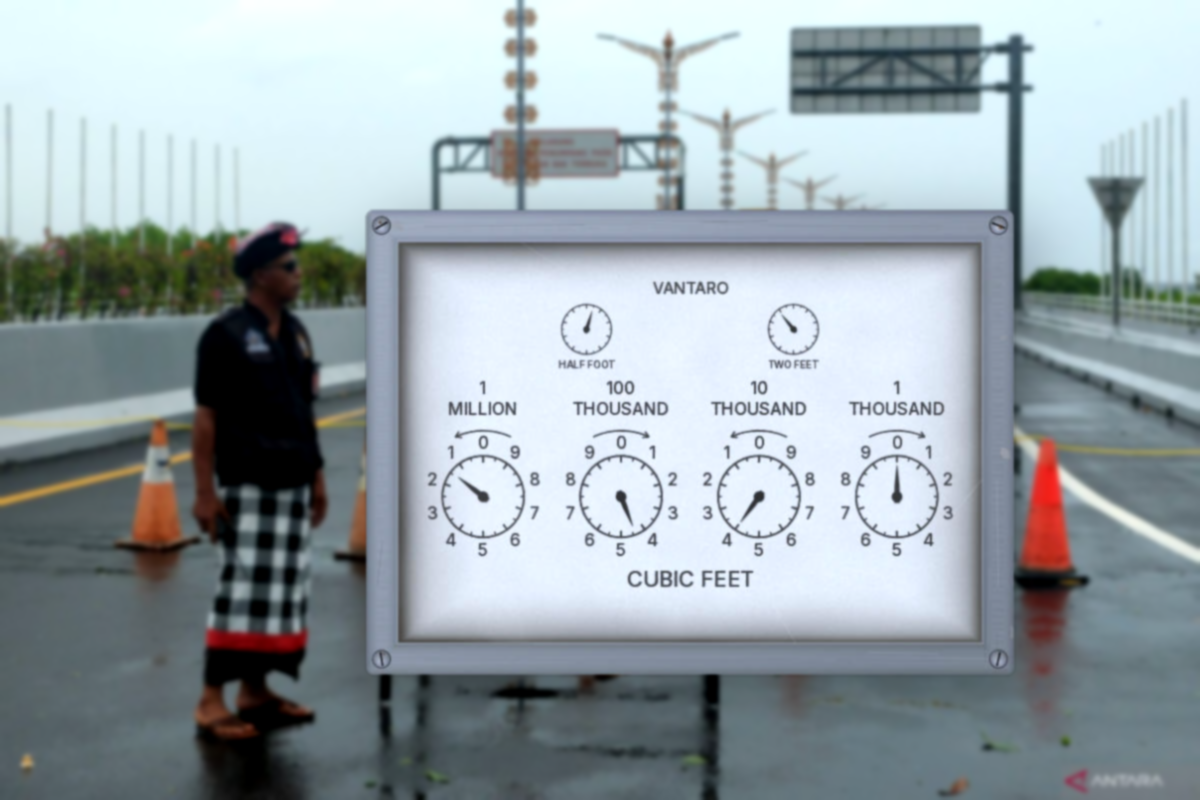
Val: 144000 ft³
